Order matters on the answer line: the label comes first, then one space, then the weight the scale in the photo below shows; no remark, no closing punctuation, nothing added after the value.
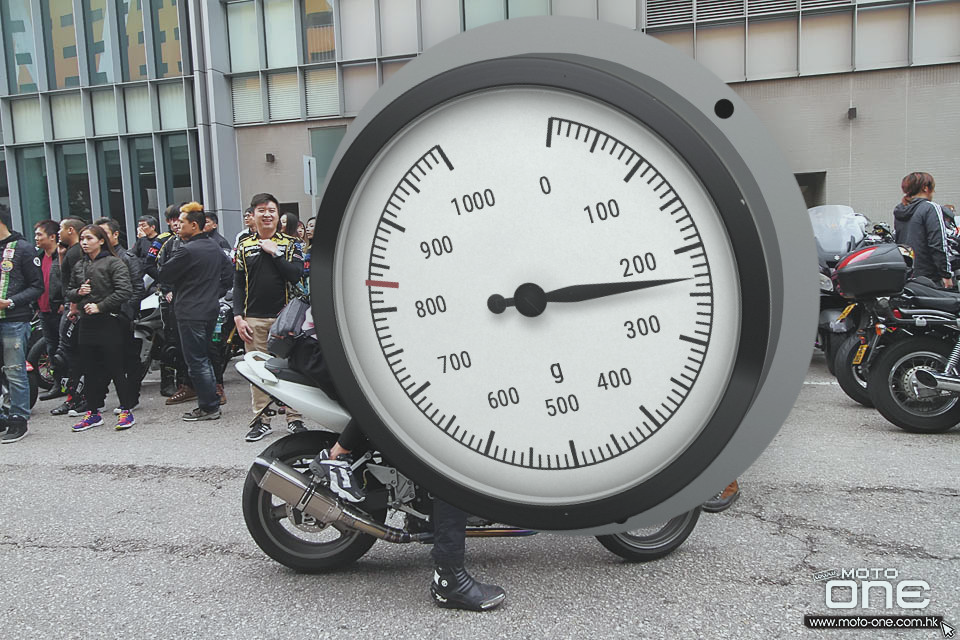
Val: 230 g
